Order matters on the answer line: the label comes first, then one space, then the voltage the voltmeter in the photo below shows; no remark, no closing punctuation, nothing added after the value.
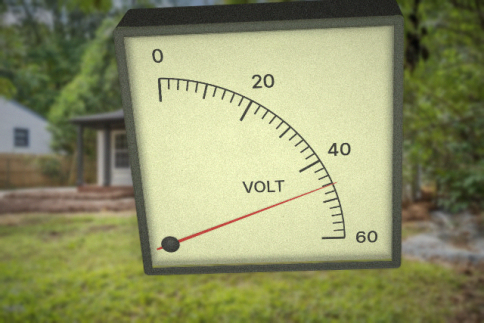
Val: 46 V
